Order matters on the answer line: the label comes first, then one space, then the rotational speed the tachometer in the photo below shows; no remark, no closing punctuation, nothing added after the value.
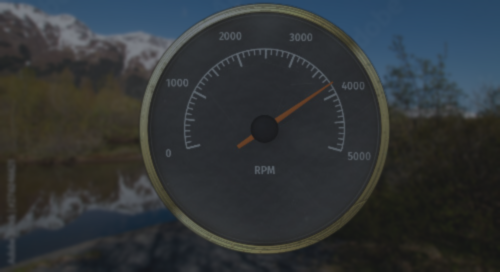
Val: 3800 rpm
